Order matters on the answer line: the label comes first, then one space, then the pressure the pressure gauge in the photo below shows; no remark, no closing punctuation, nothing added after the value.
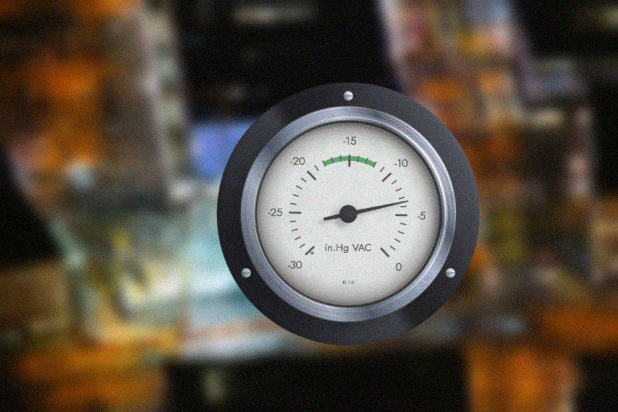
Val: -6.5 inHg
